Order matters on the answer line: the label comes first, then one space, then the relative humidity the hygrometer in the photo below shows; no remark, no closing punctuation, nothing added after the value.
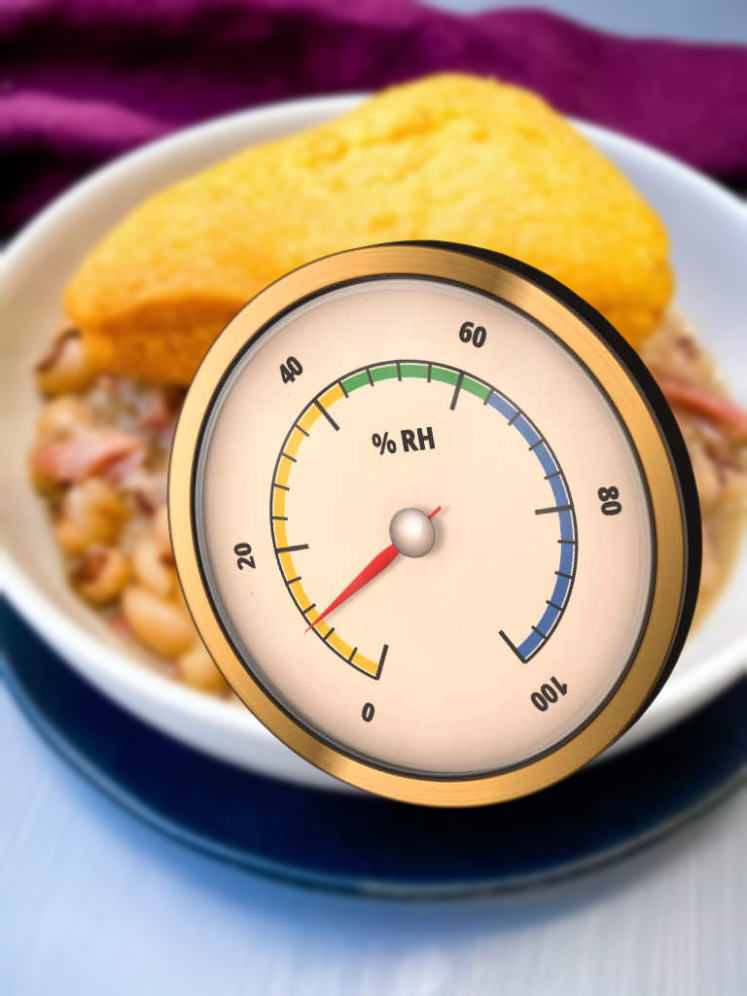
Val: 10 %
